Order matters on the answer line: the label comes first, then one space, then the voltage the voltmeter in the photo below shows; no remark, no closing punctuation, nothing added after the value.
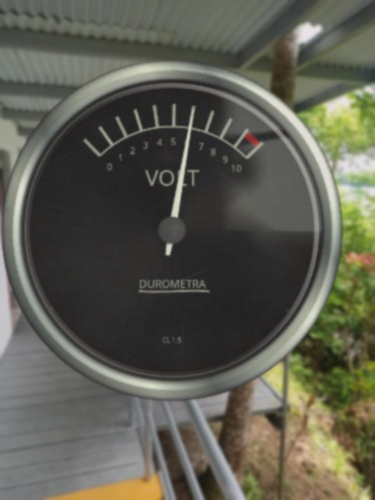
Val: 6 V
